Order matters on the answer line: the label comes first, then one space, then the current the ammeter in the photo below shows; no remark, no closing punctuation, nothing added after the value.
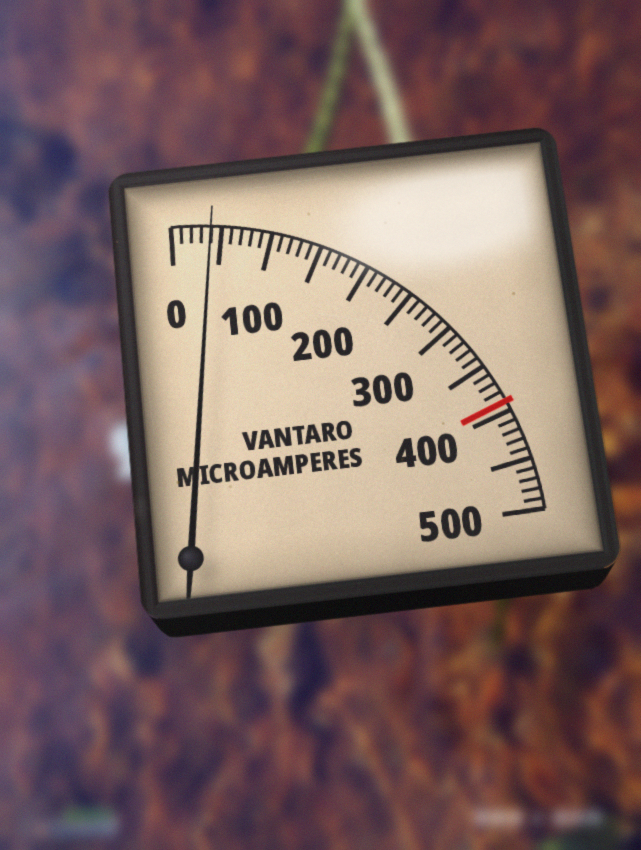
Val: 40 µA
